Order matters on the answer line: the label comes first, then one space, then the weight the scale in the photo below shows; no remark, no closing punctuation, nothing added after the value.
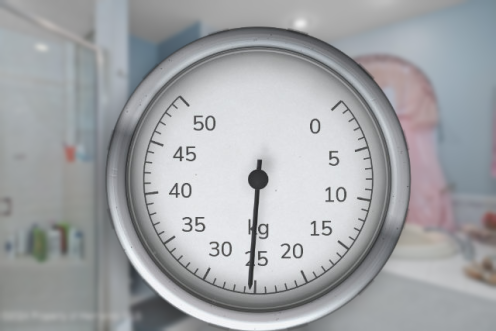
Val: 25.5 kg
